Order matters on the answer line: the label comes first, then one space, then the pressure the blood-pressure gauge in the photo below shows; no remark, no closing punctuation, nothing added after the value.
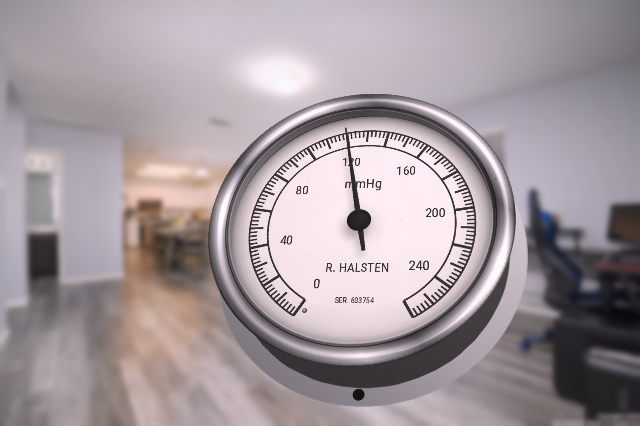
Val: 120 mmHg
